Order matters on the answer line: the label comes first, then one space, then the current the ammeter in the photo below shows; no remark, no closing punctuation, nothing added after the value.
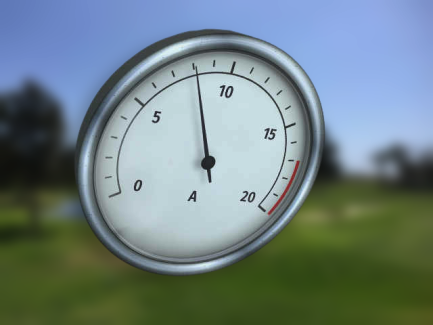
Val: 8 A
